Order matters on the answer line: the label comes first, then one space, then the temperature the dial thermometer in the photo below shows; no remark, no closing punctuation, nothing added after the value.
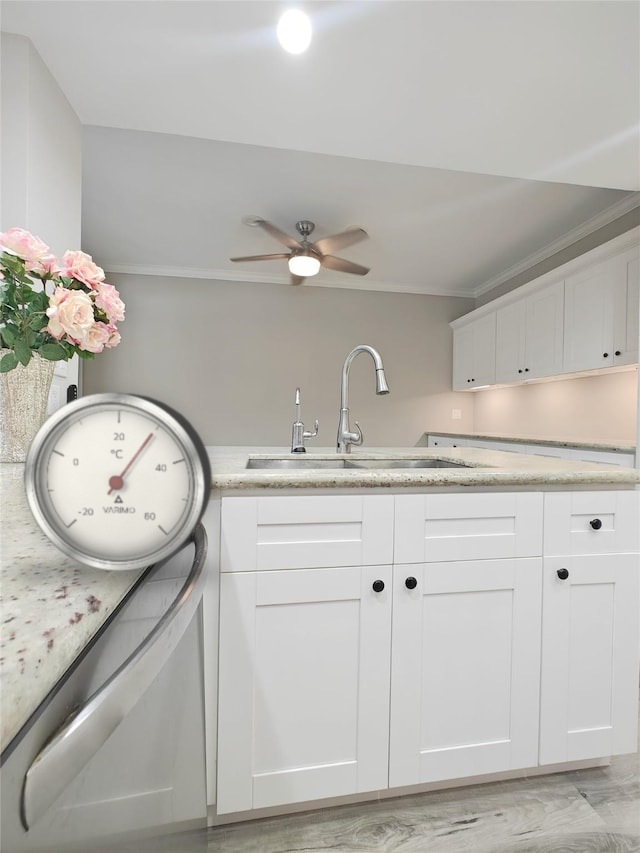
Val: 30 °C
